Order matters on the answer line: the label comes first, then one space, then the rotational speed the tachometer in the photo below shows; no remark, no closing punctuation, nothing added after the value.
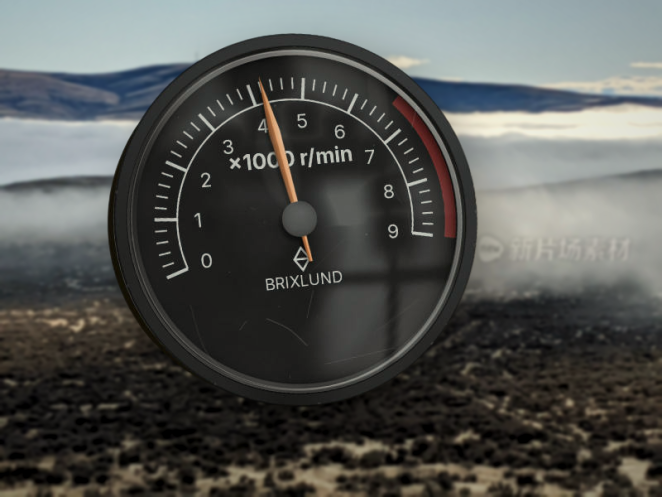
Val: 4200 rpm
